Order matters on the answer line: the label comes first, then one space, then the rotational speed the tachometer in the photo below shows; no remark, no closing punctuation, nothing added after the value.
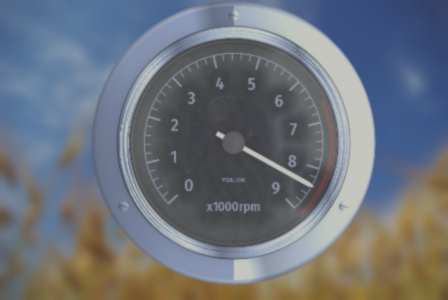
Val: 8400 rpm
